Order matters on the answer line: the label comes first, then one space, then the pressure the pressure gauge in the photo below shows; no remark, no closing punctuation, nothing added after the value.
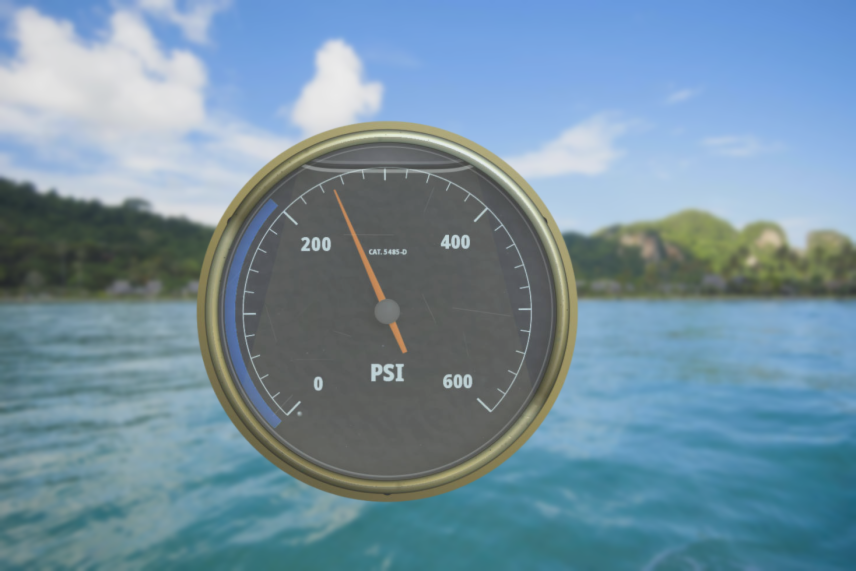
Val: 250 psi
